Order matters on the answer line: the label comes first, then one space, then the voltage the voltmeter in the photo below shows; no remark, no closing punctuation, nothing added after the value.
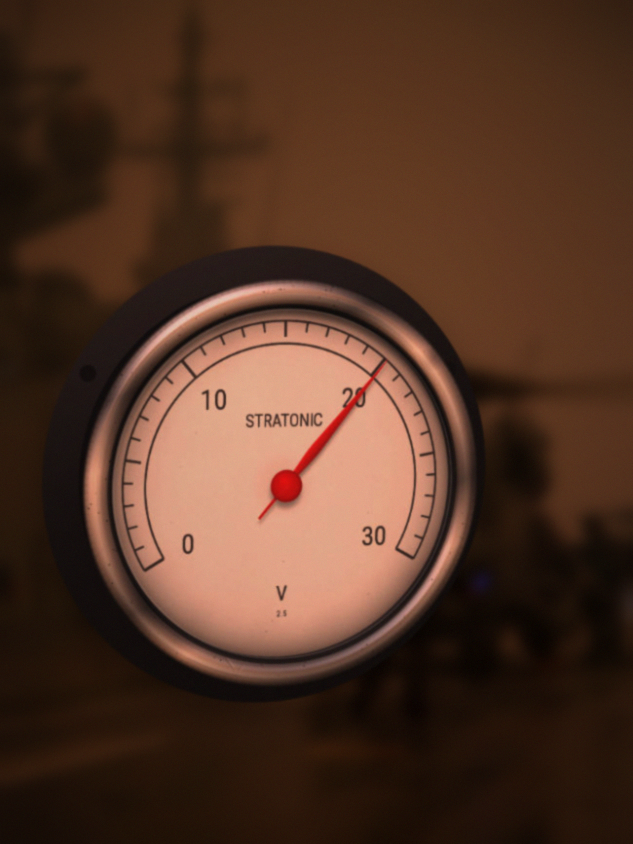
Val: 20 V
